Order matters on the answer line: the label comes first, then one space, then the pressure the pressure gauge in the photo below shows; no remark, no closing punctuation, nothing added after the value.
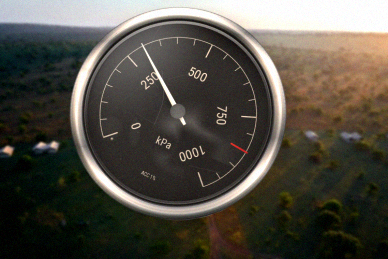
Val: 300 kPa
